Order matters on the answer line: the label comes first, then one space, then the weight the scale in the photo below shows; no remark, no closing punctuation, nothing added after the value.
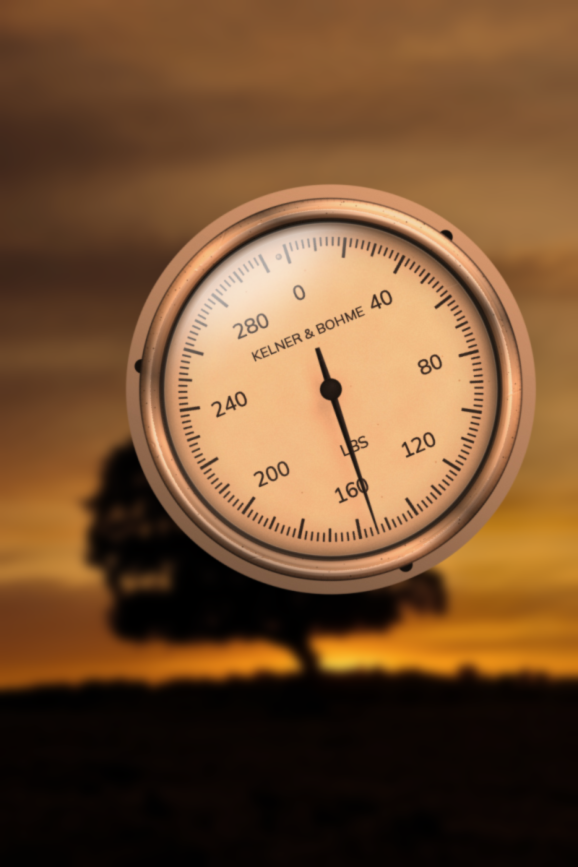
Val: 154 lb
